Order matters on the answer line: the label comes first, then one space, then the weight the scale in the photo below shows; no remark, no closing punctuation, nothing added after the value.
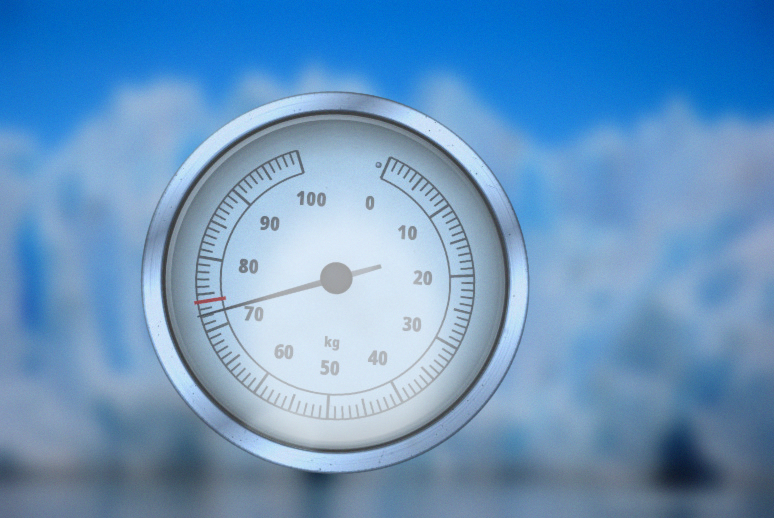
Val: 72 kg
